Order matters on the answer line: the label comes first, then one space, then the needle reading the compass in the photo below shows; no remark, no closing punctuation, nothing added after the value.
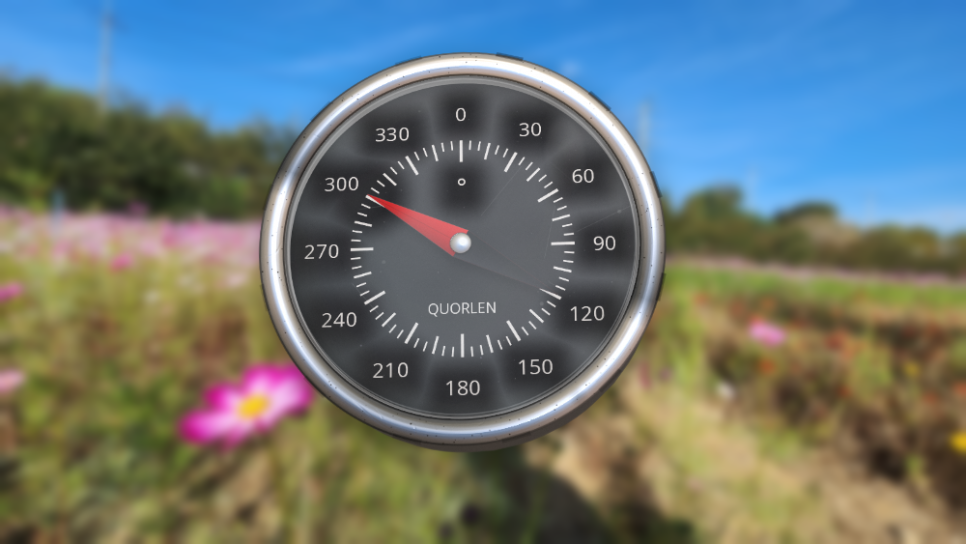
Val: 300 °
